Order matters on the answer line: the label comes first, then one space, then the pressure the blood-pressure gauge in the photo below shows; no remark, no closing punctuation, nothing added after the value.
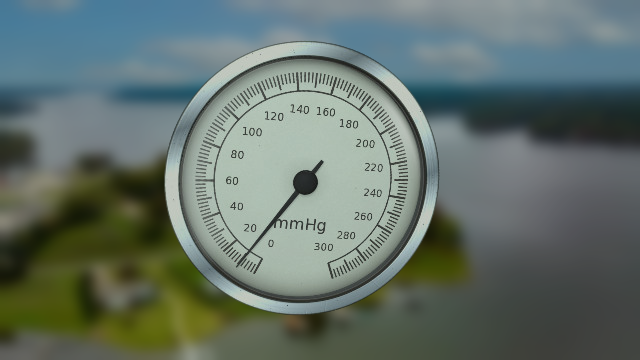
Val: 10 mmHg
